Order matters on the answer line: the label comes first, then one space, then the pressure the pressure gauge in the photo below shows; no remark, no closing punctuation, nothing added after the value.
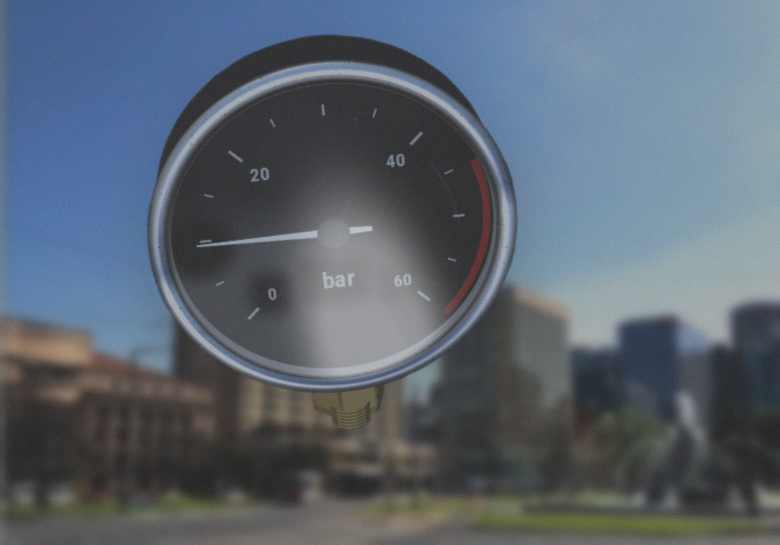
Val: 10 bar
